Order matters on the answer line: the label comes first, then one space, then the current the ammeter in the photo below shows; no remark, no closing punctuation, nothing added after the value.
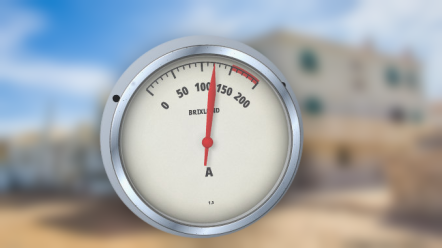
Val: 120 A
